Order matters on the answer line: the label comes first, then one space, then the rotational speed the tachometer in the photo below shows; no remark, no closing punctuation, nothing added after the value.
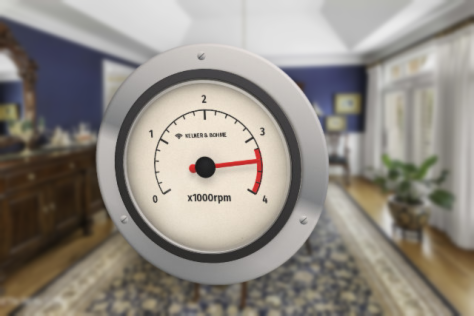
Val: 3400 rpm
